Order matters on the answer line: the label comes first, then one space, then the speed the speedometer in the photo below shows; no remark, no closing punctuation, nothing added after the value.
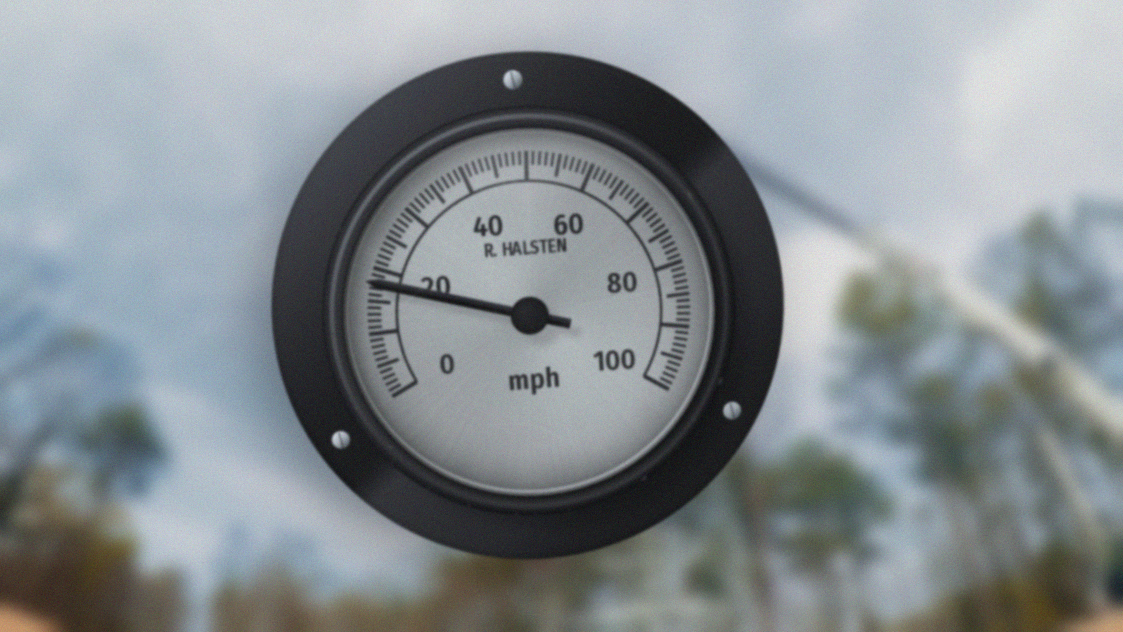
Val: 18 mph
